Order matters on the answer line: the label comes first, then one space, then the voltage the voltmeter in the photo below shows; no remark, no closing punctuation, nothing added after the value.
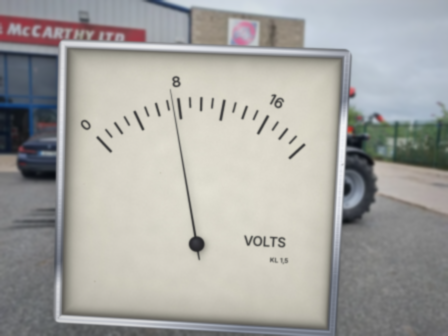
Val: 7.5 V
